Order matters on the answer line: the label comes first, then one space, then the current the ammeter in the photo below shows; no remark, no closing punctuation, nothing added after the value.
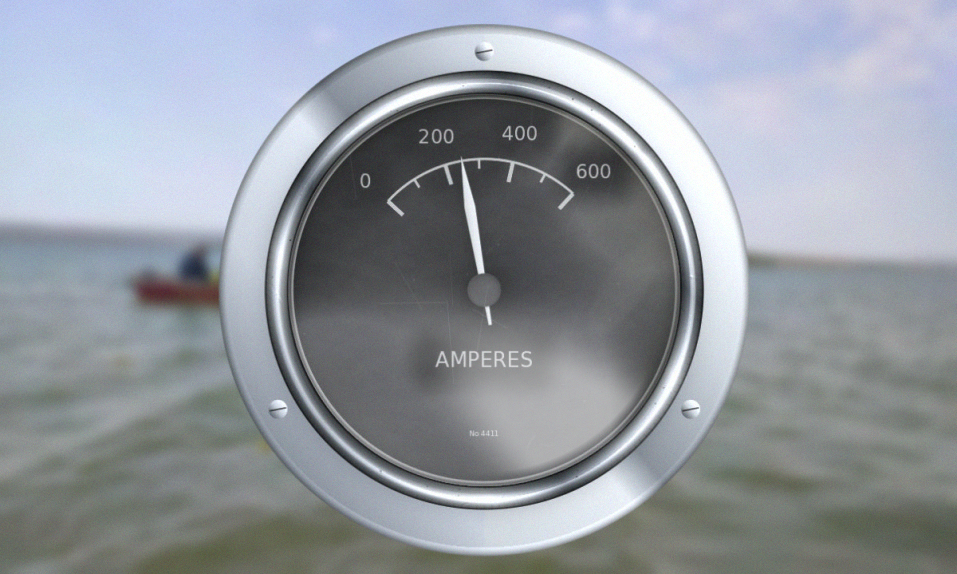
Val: 250 A
